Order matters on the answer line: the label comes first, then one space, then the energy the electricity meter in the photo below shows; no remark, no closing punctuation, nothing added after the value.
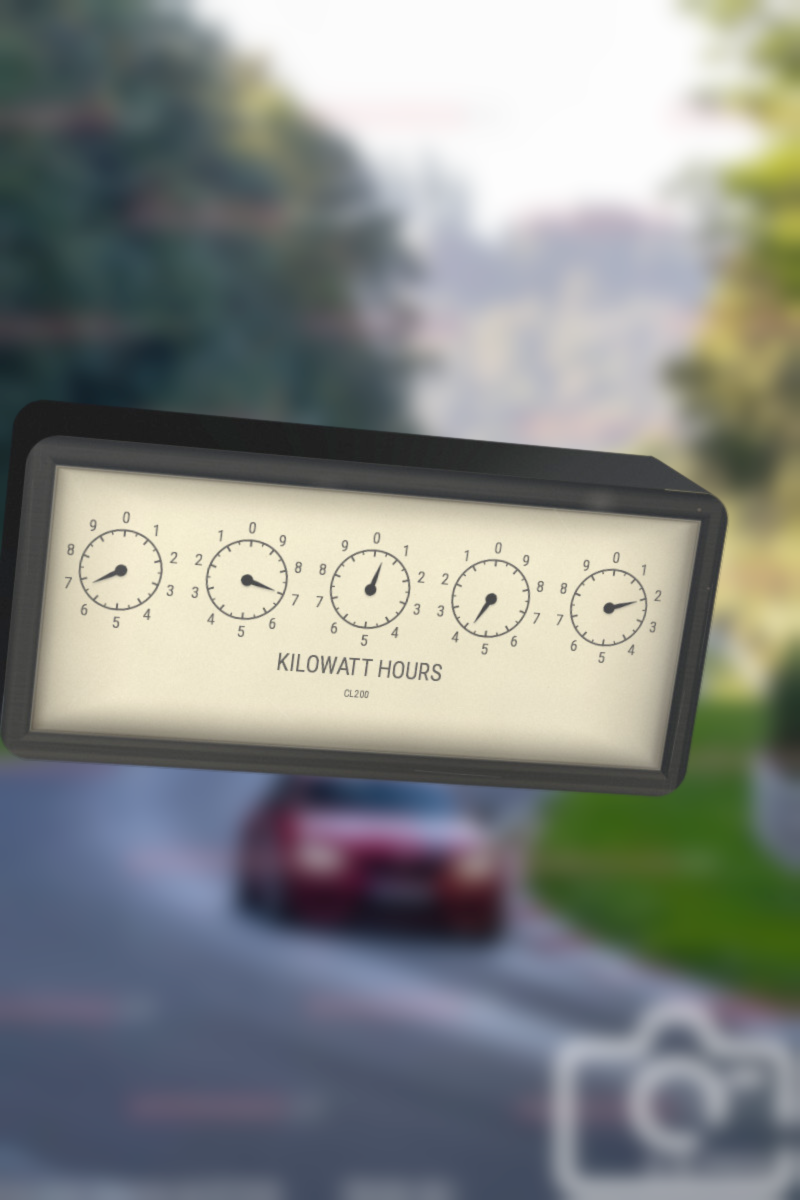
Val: 67042 kWh
